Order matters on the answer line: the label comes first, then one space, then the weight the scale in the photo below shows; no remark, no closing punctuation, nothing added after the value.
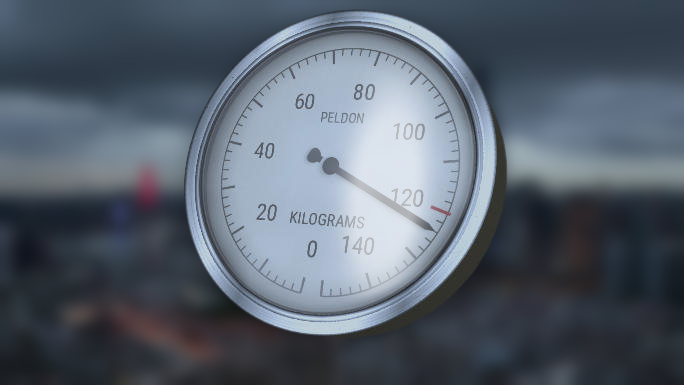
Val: 124 kg
